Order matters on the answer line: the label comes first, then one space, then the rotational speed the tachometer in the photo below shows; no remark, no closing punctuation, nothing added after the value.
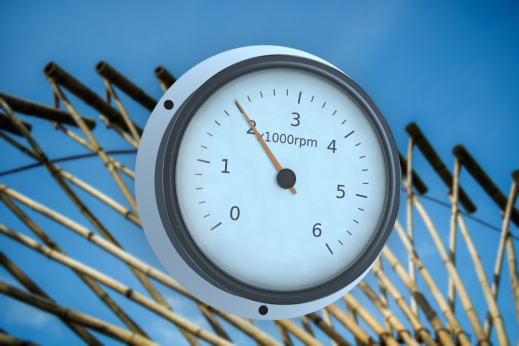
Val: 2000 rpm
